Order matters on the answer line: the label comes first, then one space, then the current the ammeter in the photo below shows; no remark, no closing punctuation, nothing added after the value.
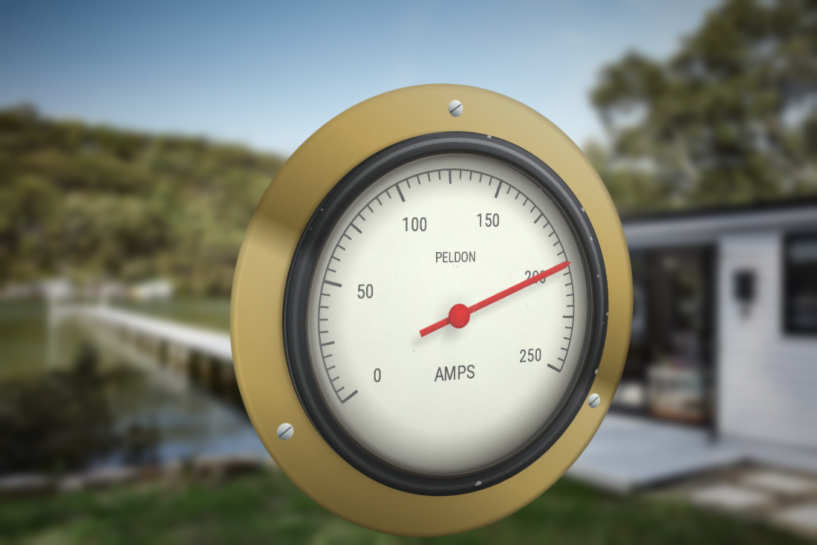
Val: 200 A
